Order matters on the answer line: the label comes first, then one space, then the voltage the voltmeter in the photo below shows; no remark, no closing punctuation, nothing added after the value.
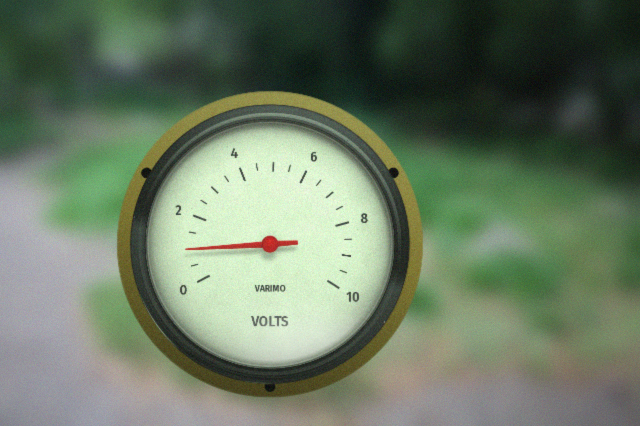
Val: 1 V
